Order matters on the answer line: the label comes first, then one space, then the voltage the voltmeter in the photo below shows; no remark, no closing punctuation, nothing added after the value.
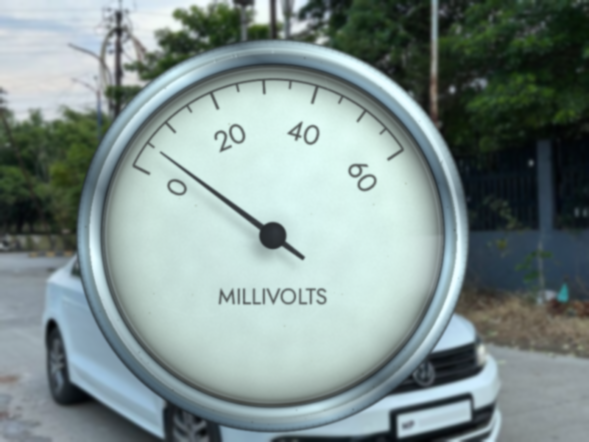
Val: 5 mV
